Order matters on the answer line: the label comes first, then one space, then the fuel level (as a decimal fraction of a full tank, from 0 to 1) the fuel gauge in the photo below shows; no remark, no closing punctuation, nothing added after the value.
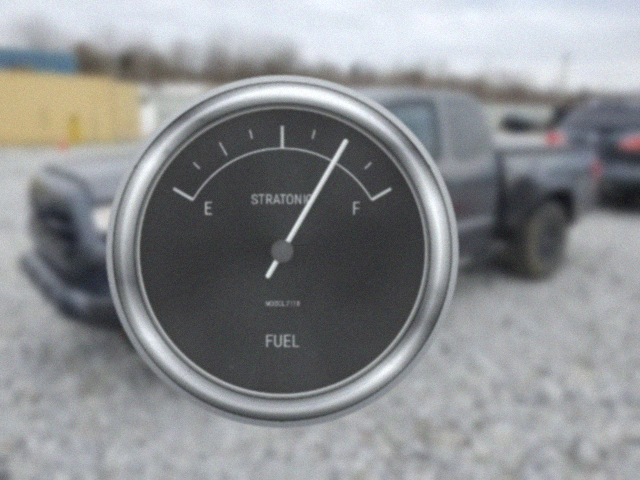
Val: 0.75
